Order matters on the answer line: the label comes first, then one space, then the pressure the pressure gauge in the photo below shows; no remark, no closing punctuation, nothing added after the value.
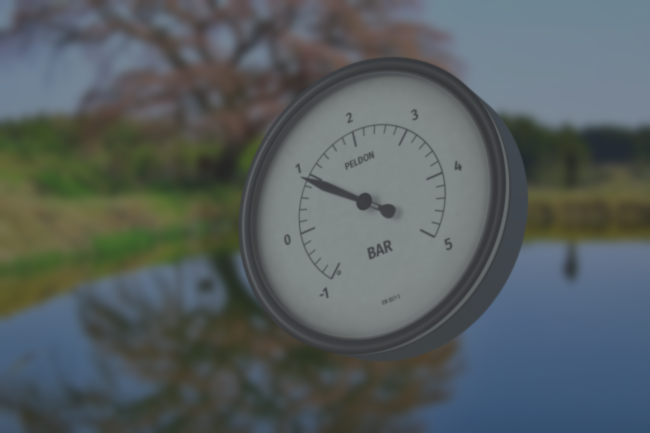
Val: 0.9 bar
